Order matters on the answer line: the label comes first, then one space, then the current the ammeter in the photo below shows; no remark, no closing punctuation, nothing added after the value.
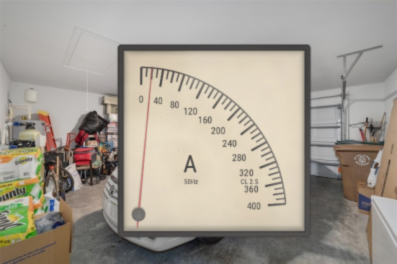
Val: 20 A
